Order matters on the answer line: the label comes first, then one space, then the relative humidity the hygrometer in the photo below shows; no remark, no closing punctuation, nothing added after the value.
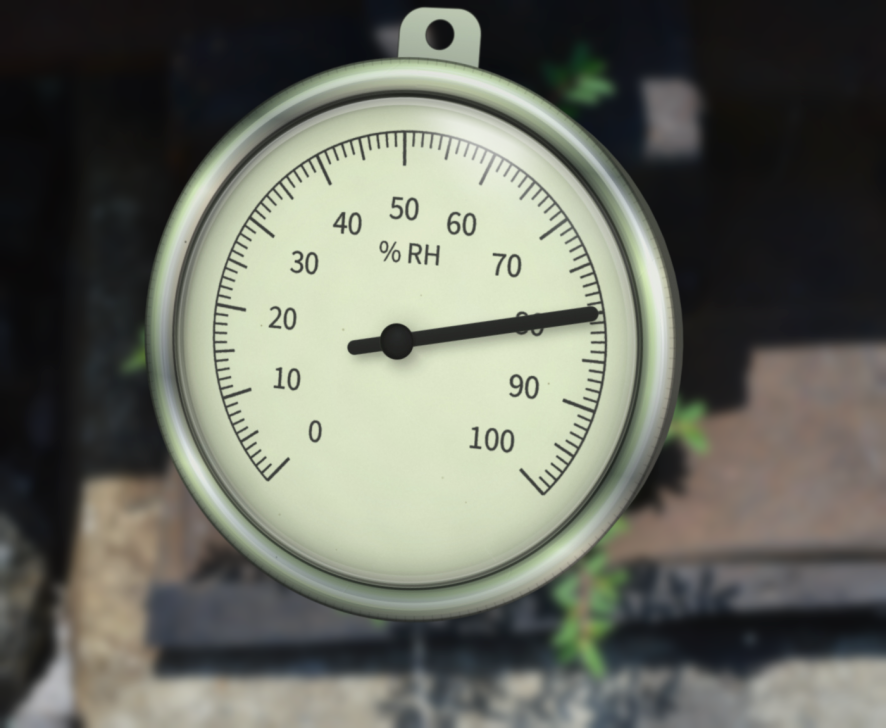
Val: 80 %
